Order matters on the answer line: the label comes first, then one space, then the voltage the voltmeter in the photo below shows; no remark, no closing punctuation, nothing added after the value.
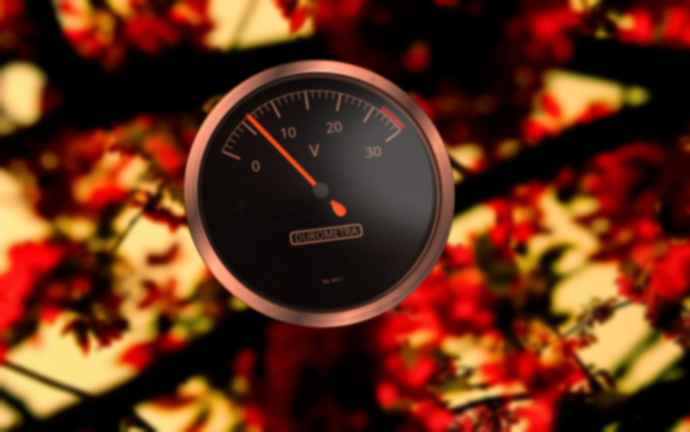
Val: 6 V
